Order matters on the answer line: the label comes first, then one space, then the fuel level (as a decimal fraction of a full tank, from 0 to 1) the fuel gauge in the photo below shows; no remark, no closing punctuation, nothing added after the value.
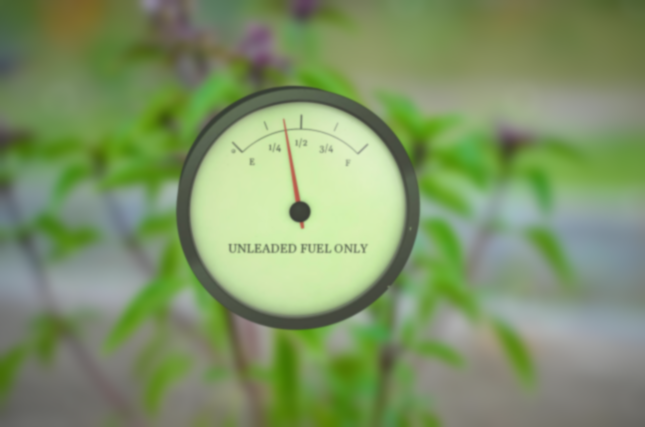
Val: 0.375
